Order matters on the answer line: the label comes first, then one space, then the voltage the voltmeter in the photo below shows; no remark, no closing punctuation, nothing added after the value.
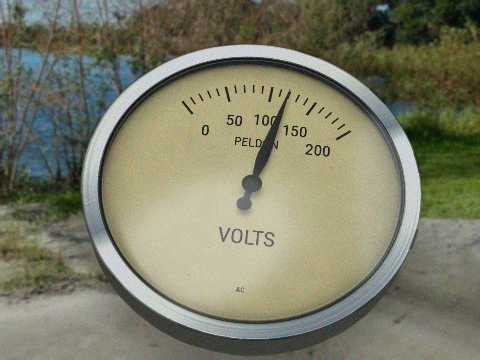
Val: 120 V
